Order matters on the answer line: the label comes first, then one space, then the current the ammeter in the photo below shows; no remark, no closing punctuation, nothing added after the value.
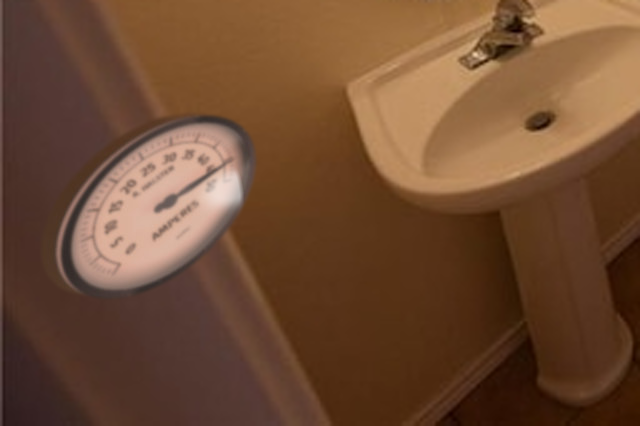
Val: 45 A
